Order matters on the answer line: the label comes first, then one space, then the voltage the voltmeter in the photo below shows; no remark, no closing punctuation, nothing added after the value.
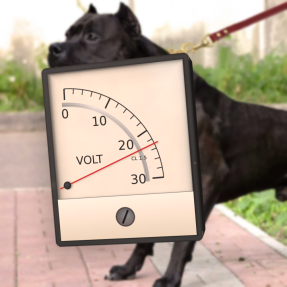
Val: 23 V
